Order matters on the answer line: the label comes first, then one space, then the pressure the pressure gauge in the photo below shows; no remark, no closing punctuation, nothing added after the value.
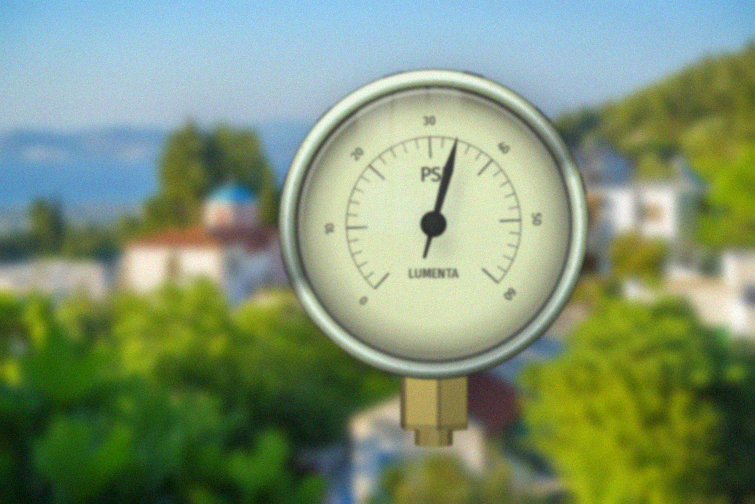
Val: 34 psi
